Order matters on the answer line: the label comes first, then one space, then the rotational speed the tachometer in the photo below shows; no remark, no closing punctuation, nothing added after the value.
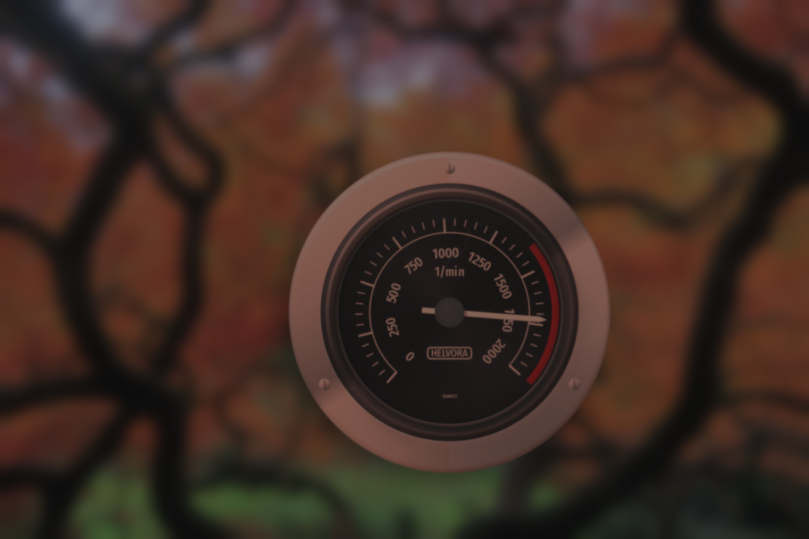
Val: 1725 rpm
